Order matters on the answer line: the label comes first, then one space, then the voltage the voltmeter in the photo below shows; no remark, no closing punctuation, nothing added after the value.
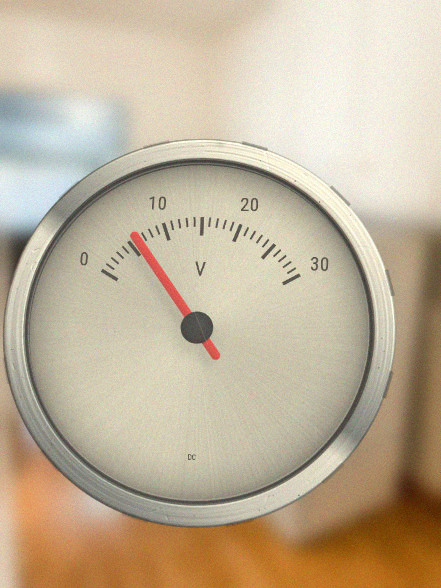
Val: 6 V
